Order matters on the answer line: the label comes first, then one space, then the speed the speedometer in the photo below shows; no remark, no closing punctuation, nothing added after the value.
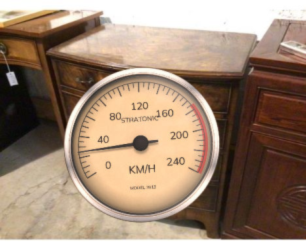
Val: 25 km/h
